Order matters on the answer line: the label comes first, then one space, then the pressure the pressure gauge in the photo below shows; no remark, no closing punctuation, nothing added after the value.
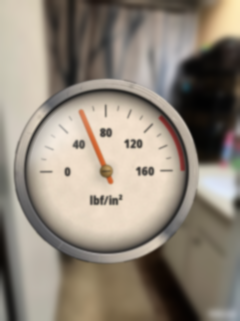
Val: 60 psi
